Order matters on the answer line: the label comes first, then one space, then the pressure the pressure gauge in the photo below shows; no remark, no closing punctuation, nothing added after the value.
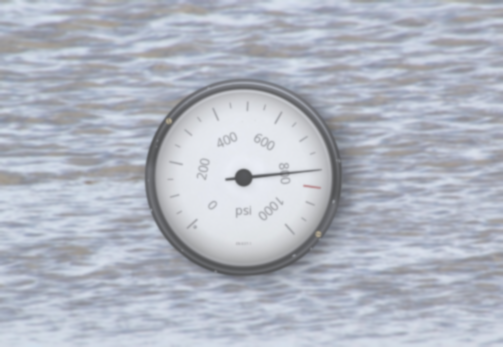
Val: 800 psi
